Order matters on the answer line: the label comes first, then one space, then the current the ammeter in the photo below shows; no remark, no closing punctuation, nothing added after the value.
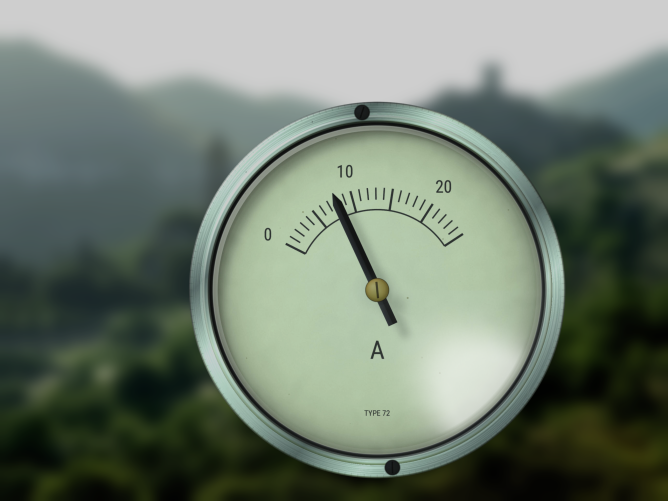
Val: 8 A
